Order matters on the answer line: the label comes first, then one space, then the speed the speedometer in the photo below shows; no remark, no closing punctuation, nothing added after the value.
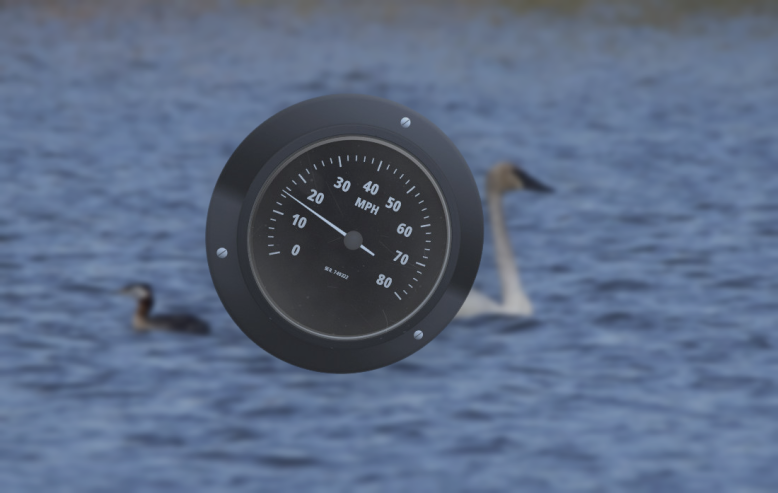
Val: 15 mph
